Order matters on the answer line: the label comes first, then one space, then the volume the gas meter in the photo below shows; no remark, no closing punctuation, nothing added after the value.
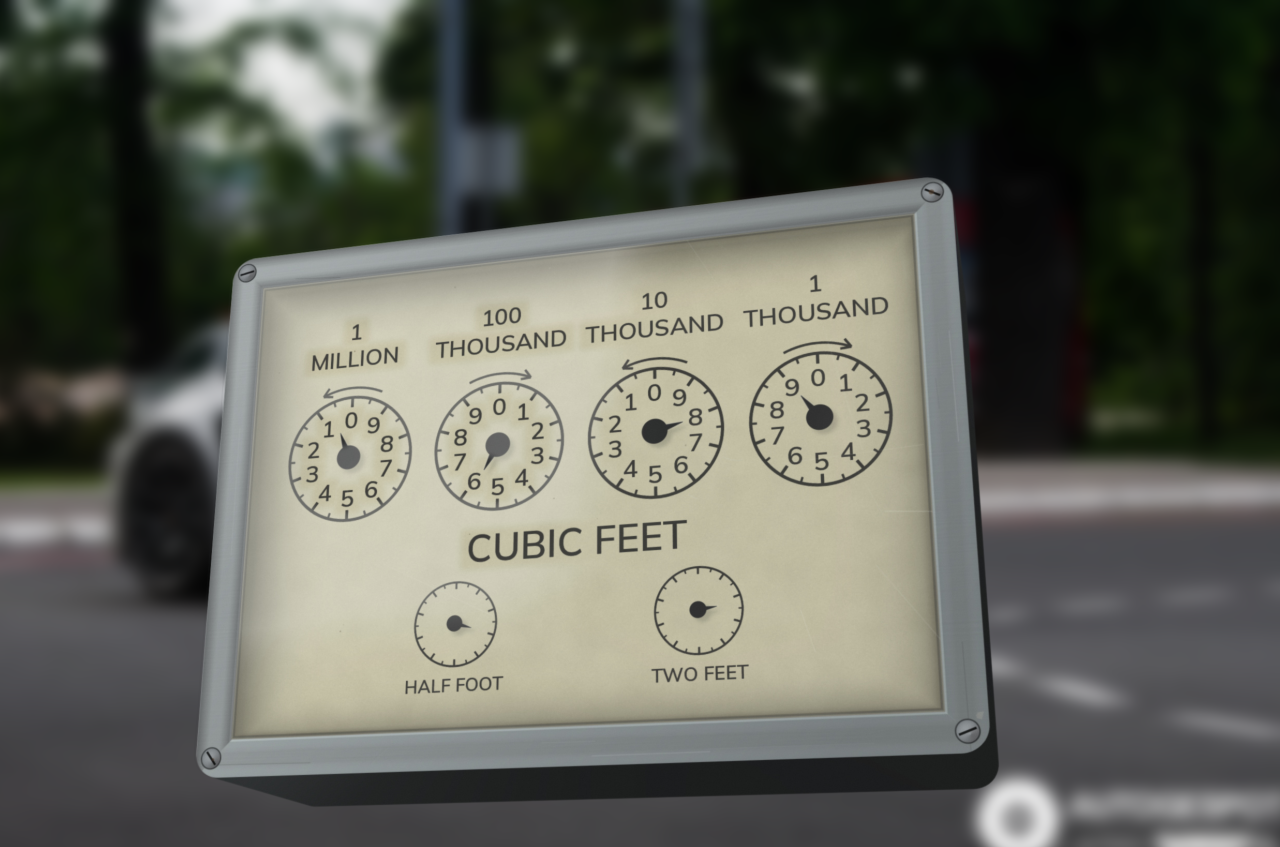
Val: 57900 ft³
